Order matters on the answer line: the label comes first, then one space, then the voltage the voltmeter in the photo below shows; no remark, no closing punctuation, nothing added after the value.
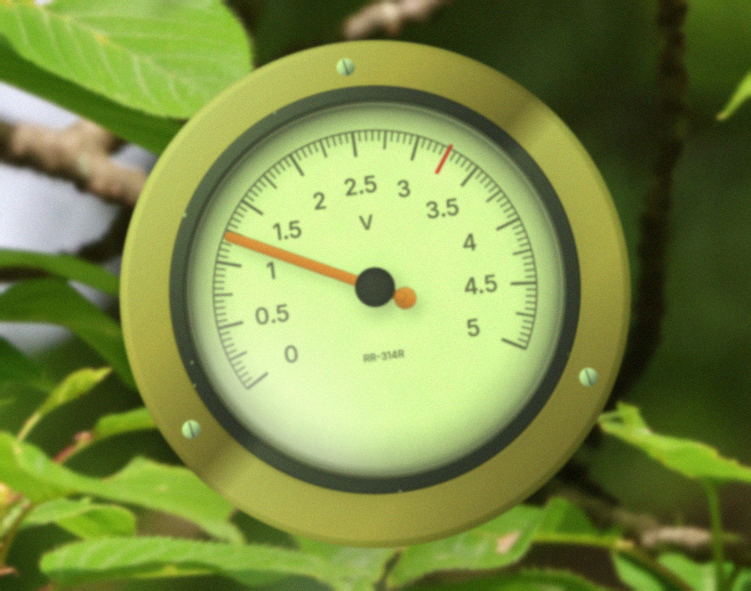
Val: 1.2 V
